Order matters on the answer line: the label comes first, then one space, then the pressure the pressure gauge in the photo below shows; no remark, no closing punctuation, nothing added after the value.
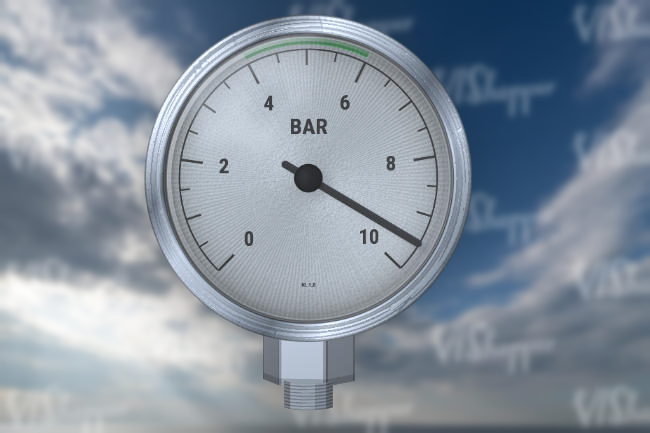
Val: 9.5 bar
